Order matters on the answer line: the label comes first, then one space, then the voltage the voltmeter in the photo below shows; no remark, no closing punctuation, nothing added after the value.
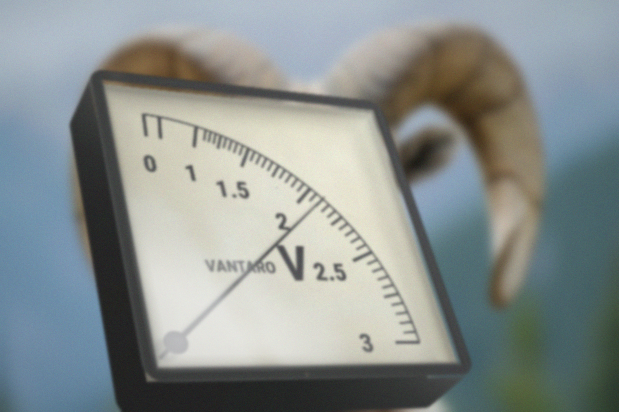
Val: 2.1 V
